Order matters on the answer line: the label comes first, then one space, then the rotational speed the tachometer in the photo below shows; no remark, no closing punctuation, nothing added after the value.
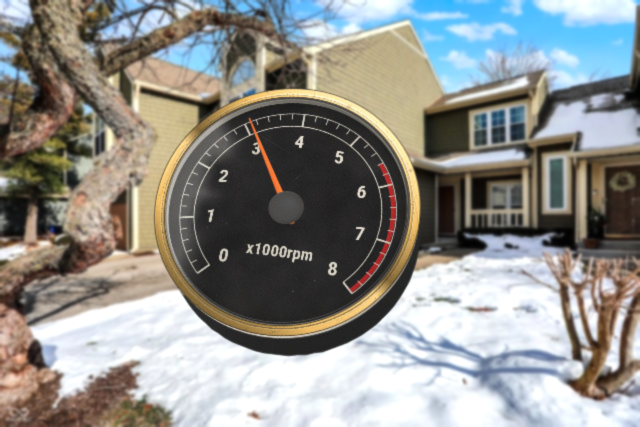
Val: 3100 rpm
